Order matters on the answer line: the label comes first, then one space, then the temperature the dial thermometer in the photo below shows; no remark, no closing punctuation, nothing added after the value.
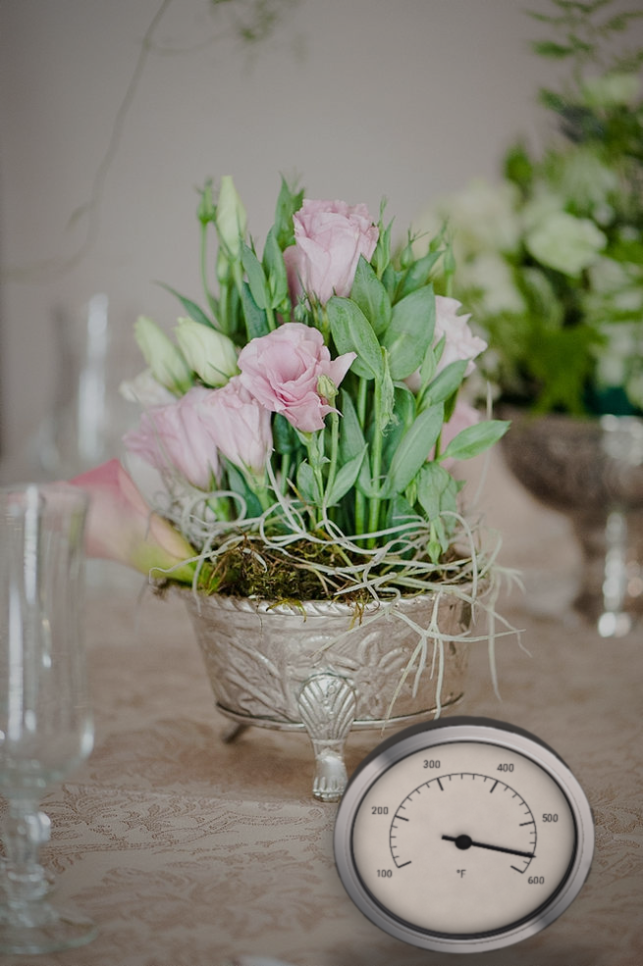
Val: 560 °F
